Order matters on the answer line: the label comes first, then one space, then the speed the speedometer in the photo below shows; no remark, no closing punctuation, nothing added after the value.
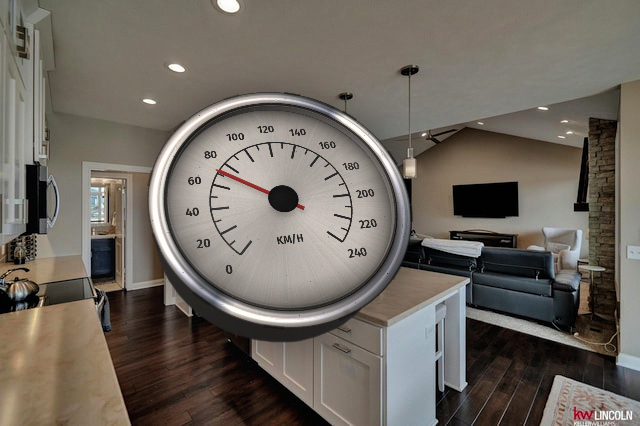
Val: 70 km/h
